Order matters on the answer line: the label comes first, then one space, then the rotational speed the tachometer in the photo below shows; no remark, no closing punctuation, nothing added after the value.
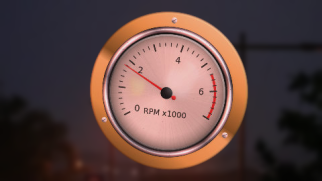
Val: 1800 rpm
